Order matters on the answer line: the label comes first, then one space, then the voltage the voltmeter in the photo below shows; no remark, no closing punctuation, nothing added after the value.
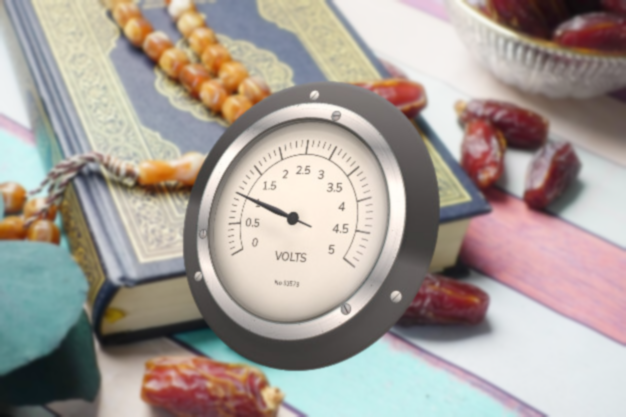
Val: 1 V
